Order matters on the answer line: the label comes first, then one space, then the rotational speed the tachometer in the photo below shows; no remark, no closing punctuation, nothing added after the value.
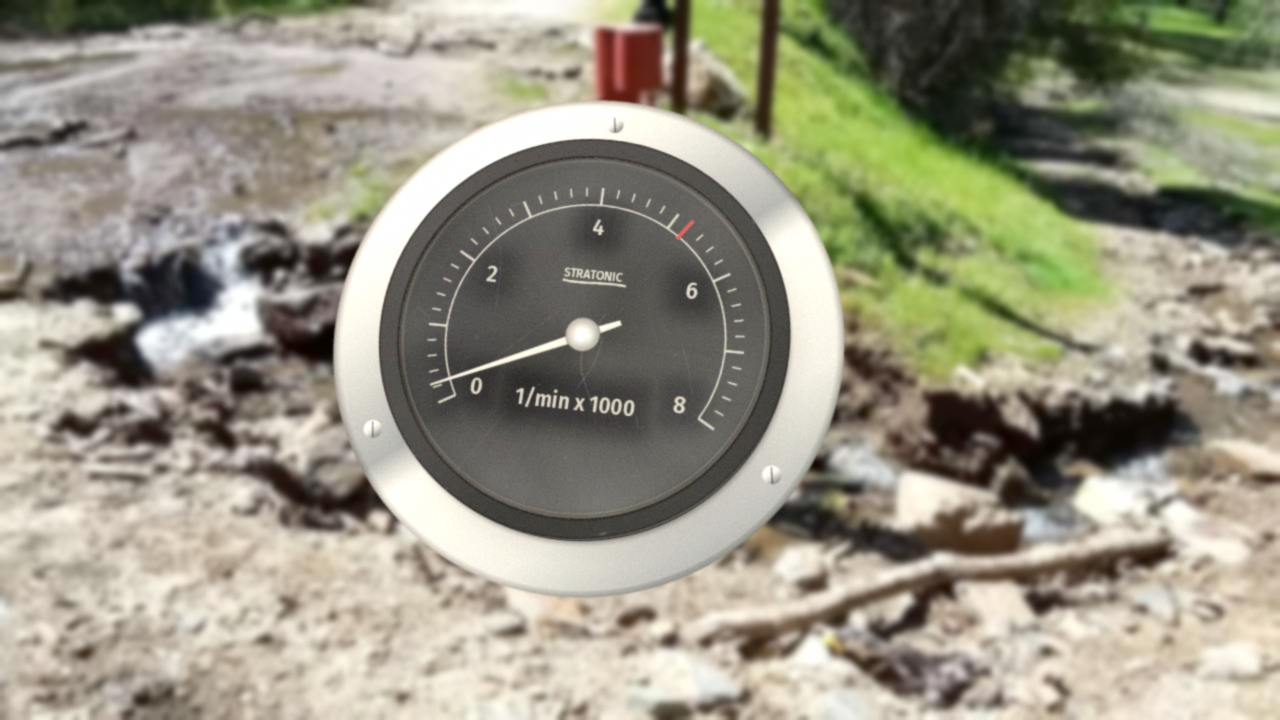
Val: 200 rpm
